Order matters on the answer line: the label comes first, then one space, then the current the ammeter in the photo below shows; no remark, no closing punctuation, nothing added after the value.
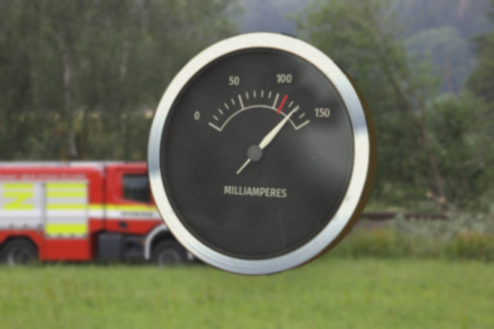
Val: 130 mA
